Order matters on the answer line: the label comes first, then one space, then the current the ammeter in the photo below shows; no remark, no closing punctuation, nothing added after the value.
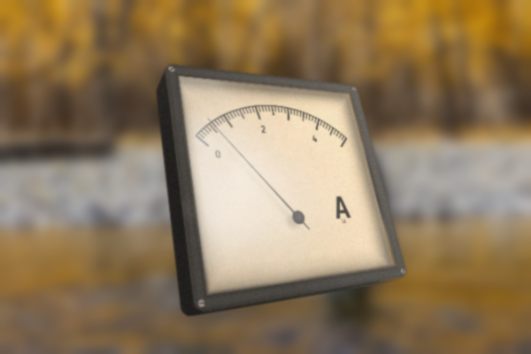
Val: 0.5 A
